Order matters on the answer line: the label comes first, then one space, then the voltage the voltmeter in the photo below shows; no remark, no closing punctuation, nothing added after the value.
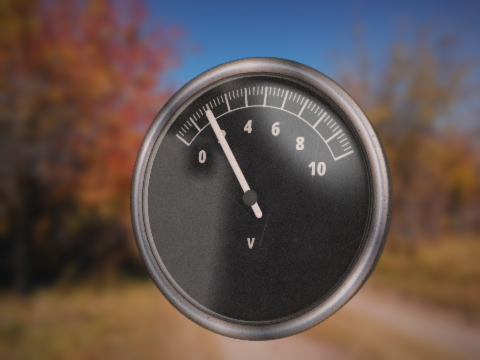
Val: 2 V
